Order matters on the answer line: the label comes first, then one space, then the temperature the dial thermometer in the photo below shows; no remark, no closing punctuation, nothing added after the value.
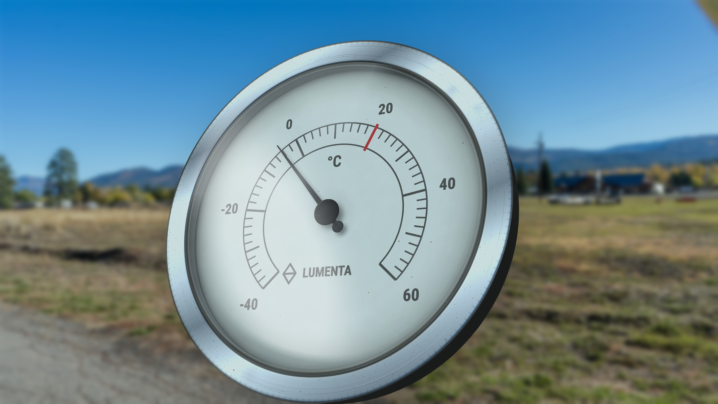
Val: -4 °C
